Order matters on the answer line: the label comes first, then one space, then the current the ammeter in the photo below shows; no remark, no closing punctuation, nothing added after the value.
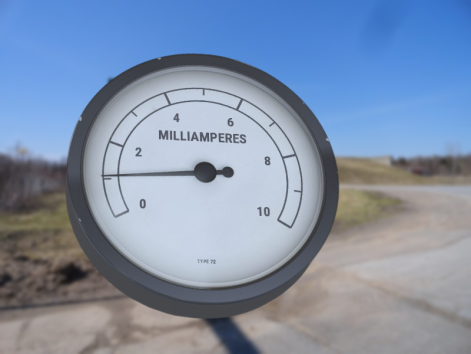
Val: 1 mA
